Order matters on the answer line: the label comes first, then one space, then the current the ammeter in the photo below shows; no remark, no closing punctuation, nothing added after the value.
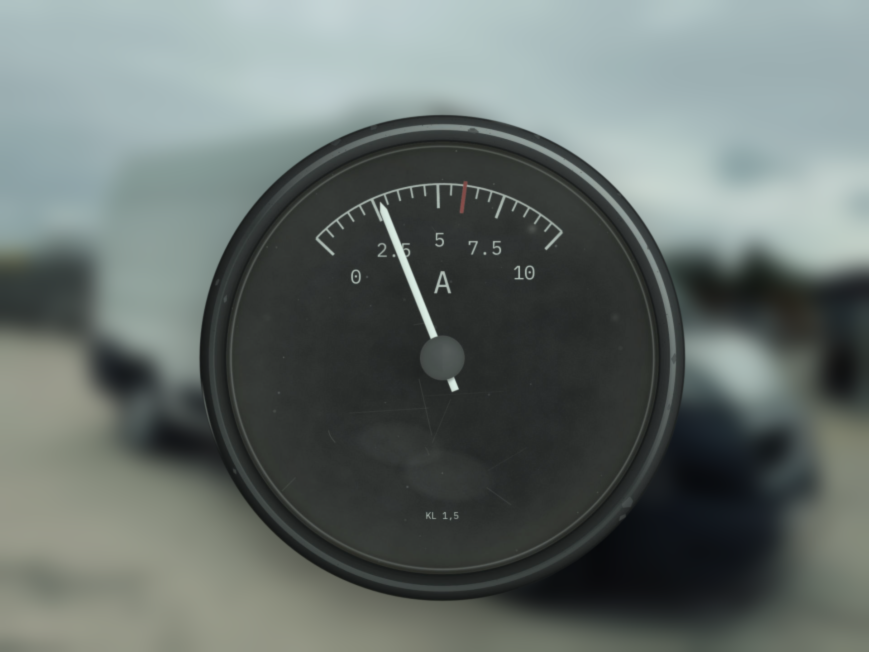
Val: 2.75 A
